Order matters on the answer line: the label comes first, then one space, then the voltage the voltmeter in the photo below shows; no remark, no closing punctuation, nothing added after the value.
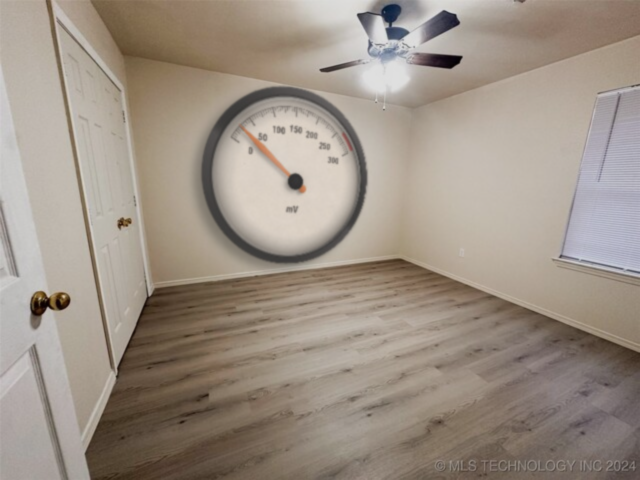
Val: 25 mV
